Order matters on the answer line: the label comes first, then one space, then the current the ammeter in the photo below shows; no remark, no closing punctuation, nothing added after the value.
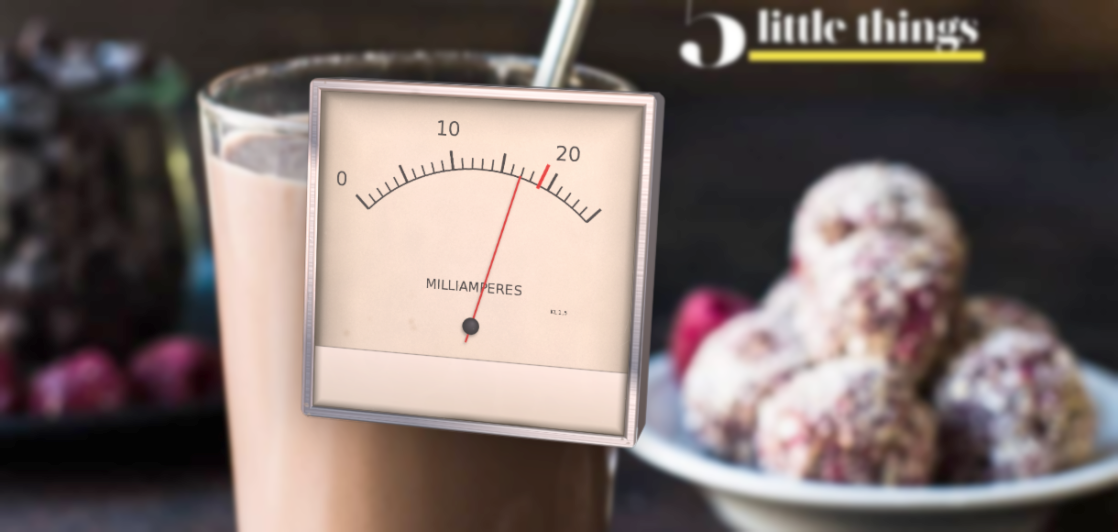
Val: 17 mA
